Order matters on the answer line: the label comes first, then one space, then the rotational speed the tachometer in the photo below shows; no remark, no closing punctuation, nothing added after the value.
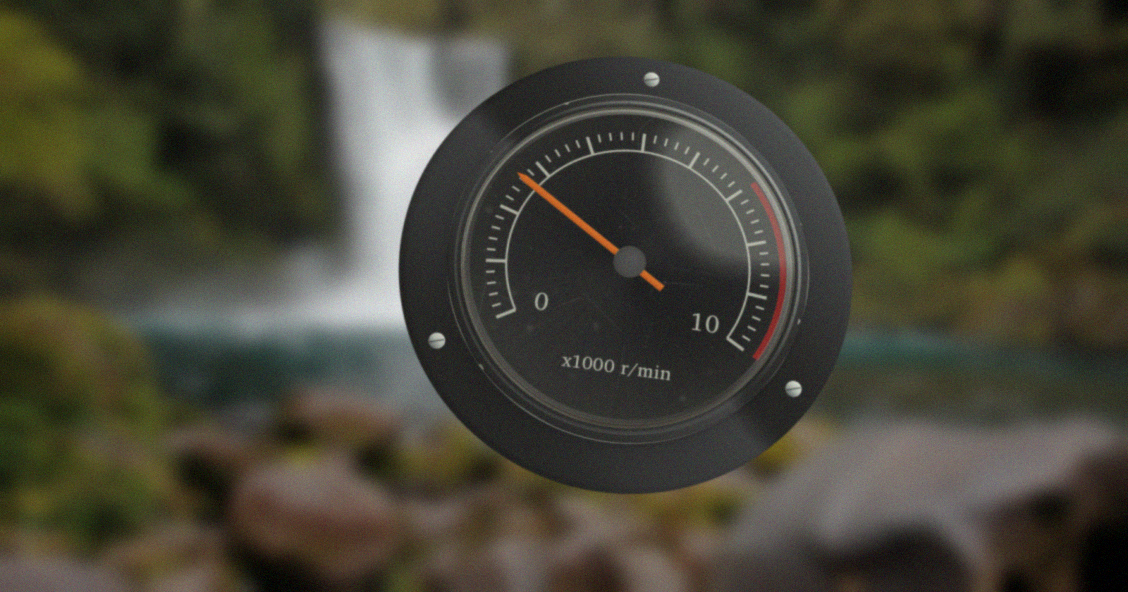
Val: 2600 rpm
